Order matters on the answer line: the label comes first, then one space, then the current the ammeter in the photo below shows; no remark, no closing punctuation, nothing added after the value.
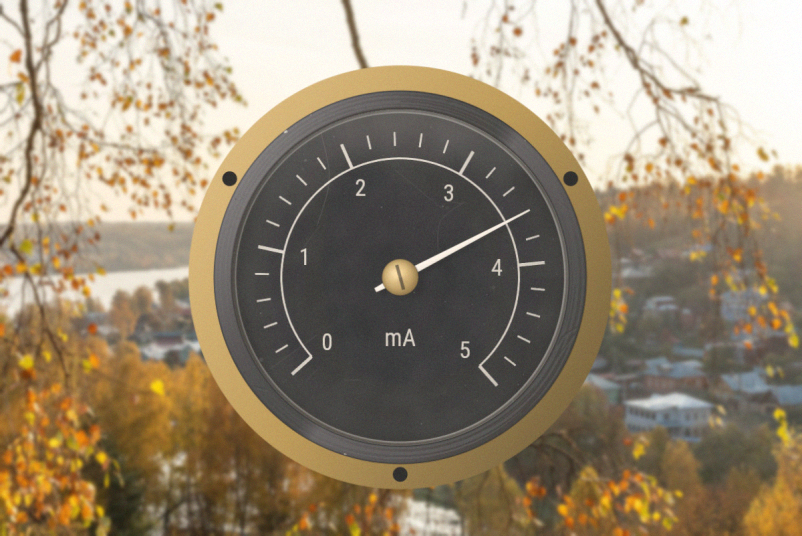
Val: 3.6 mA
